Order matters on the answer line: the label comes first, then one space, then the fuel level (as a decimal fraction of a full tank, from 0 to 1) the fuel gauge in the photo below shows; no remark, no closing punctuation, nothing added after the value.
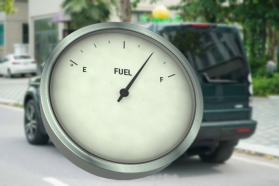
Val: 0.75
